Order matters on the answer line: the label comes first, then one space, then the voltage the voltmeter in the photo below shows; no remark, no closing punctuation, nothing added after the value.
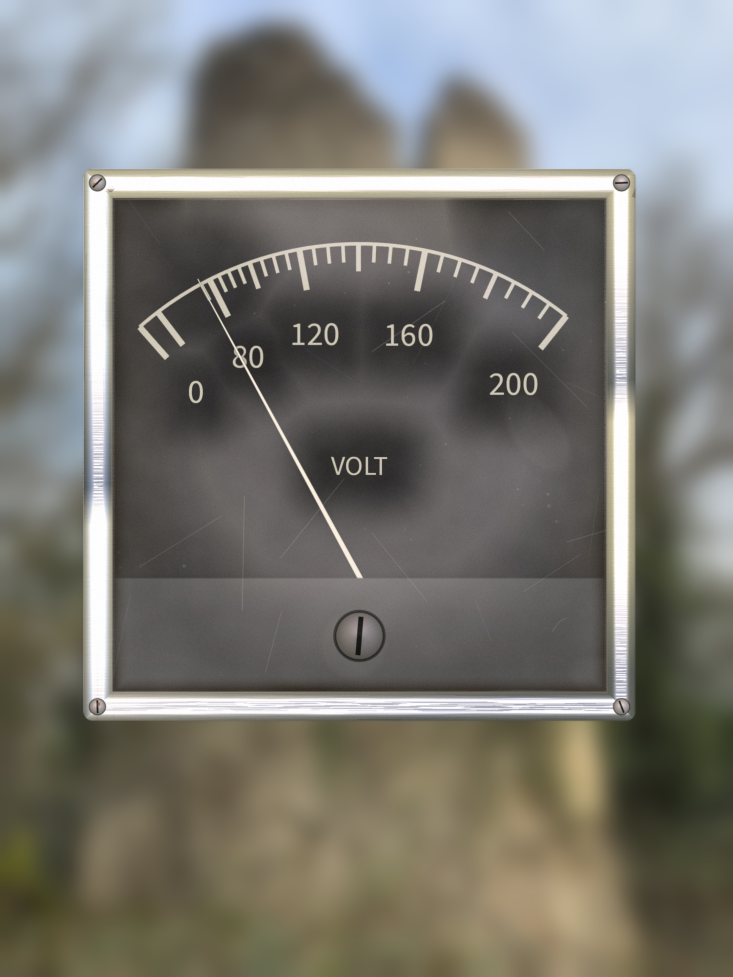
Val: 75 V
